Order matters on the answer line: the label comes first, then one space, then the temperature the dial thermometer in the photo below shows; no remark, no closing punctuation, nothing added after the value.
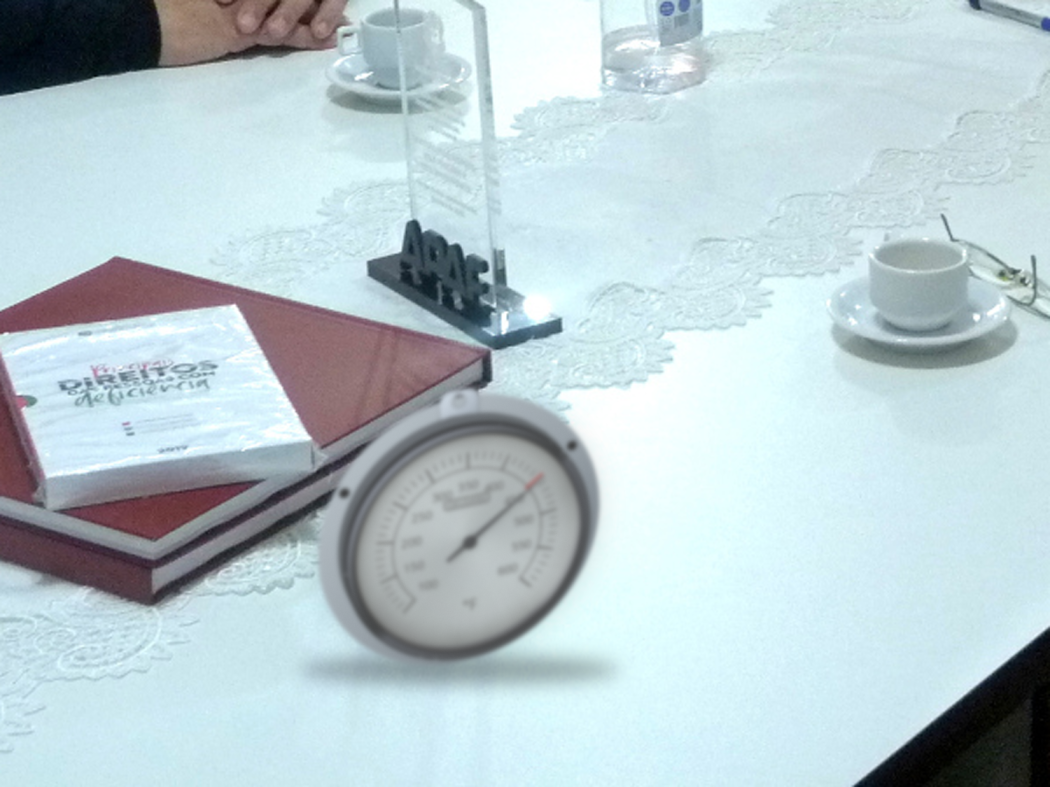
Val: 450 °F
